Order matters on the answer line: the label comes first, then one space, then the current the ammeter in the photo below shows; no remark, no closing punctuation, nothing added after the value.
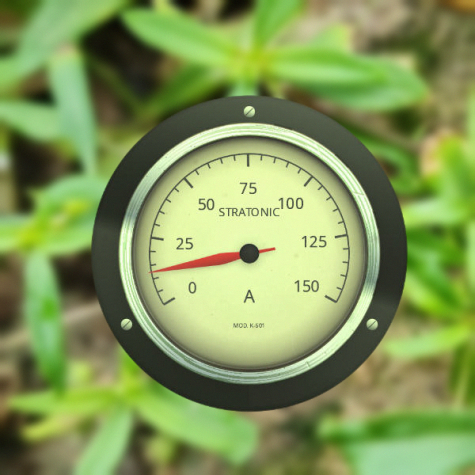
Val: 12.5 A
